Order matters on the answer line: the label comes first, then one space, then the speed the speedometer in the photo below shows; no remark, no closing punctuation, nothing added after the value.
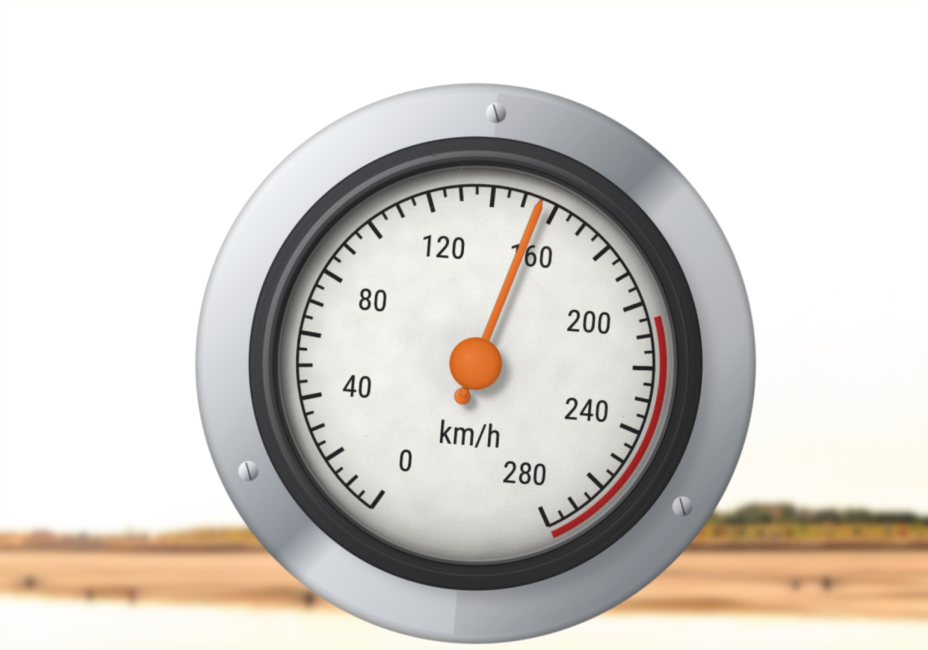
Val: 155 km/h
